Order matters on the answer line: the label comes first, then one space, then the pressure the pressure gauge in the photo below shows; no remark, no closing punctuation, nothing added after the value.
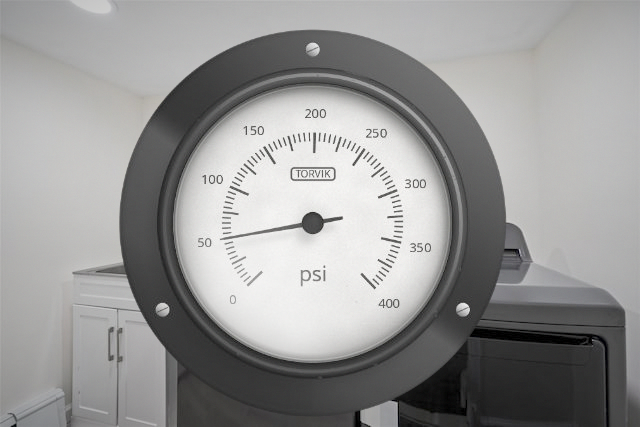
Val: 50 psi
